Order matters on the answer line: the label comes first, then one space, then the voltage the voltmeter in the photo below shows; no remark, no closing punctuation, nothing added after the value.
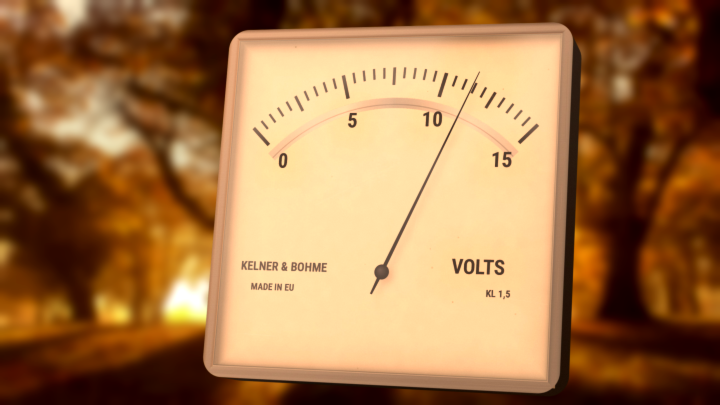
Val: 11.5 V
